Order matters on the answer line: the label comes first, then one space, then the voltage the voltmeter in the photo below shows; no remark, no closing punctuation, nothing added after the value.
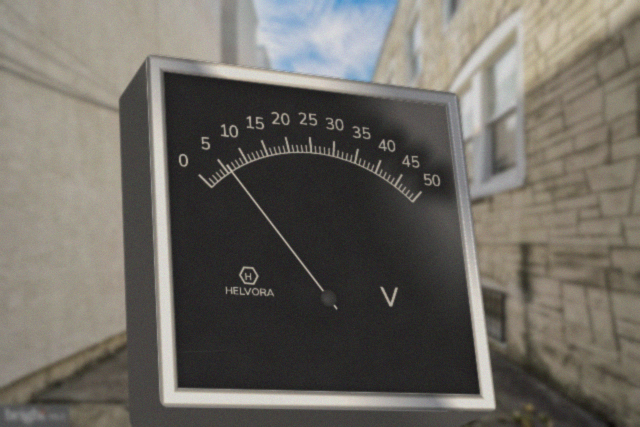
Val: 5 V
